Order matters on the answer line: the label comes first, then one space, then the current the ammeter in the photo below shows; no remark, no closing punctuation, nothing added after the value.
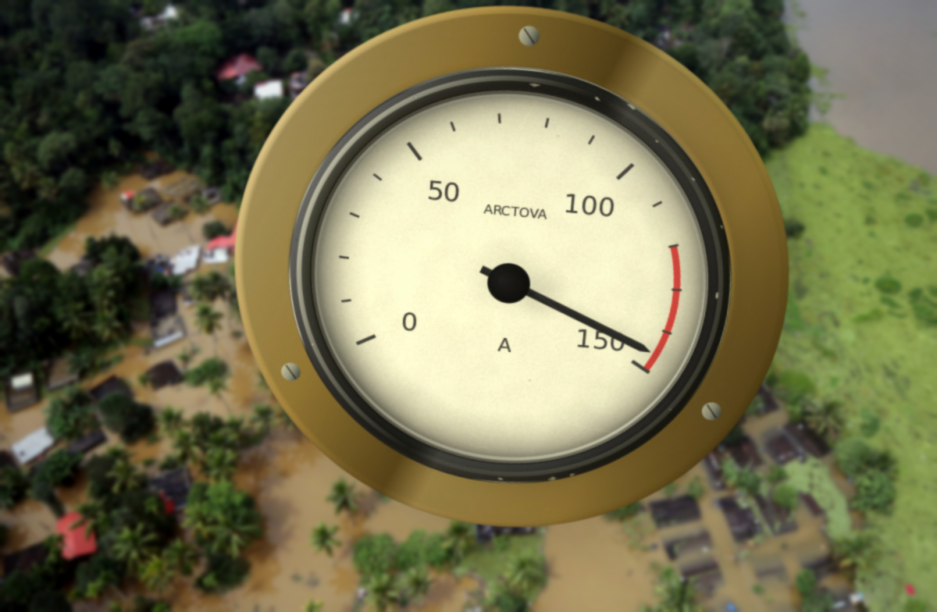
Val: 145 A
